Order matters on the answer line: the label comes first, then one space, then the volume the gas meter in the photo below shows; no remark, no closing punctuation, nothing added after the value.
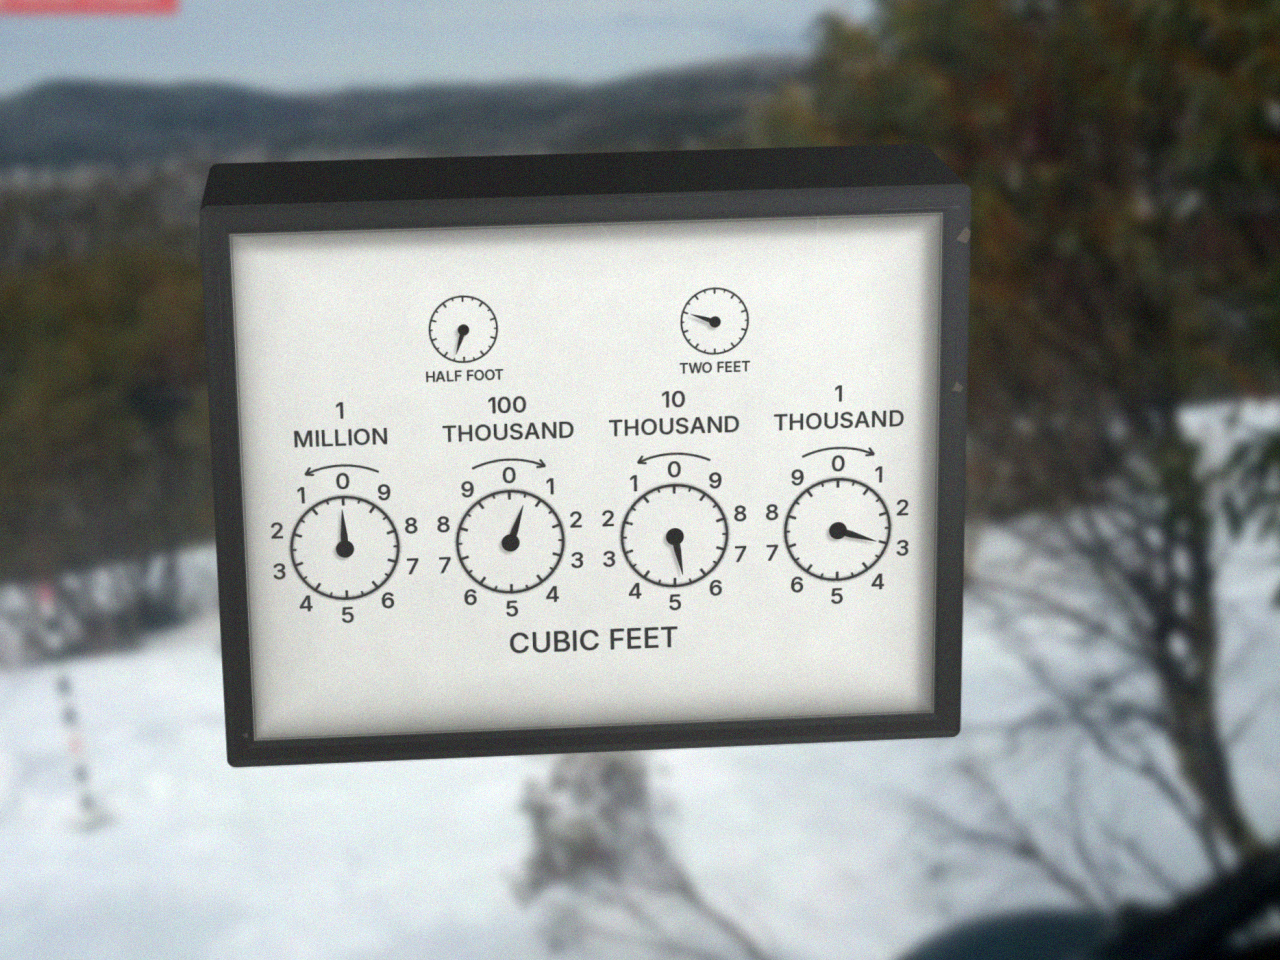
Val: 5300 ft³
